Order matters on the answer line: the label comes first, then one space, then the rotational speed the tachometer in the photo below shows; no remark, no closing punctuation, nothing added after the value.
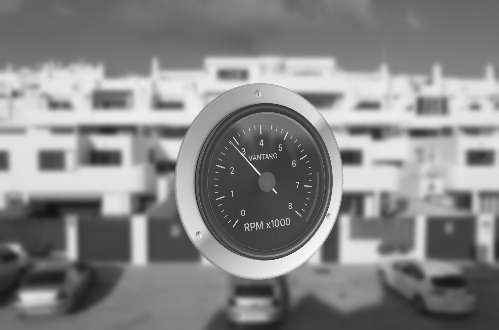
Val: 2800 rpm
